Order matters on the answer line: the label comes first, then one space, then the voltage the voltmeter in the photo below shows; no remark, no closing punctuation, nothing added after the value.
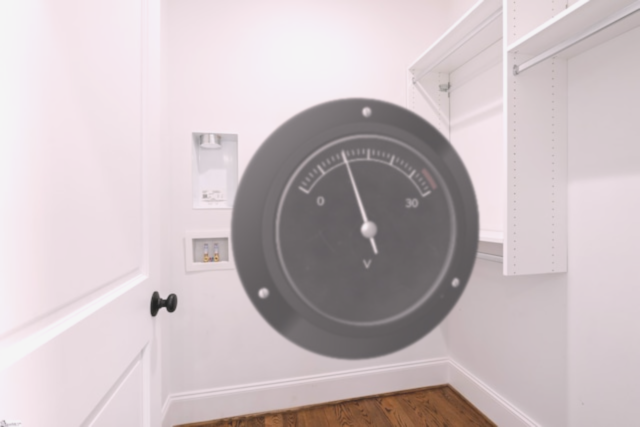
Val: 10 V
